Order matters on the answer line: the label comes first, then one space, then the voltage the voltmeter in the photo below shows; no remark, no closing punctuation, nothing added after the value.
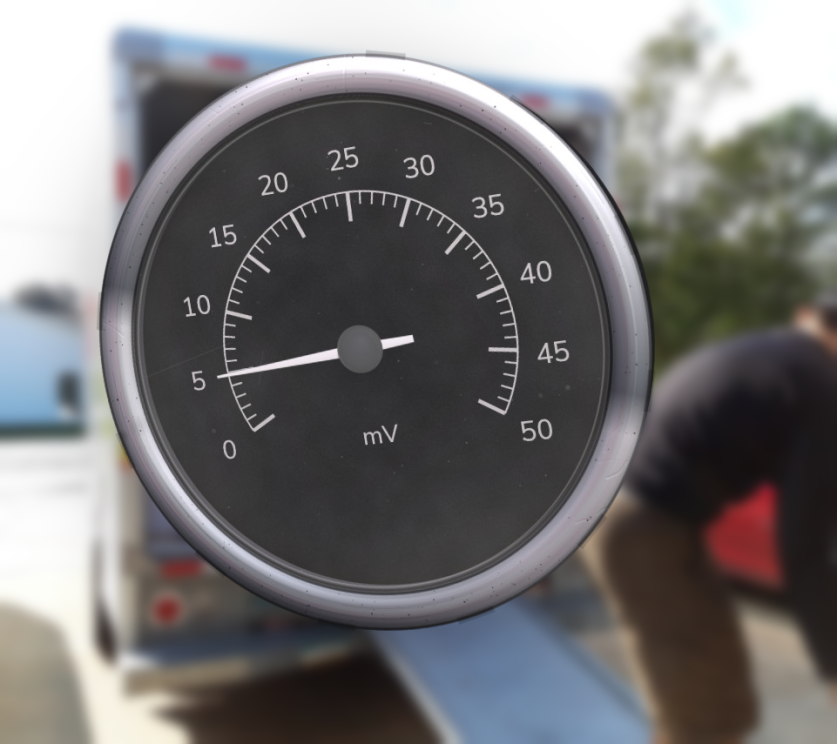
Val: 5 mV
